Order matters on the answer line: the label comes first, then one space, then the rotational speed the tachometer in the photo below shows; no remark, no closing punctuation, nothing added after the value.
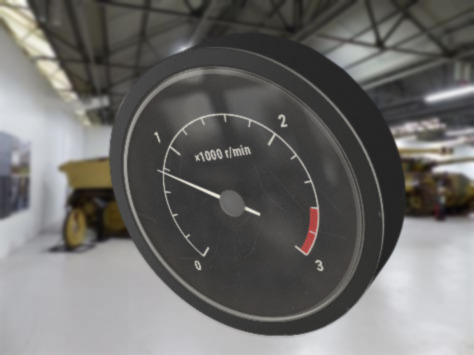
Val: 800 rpm
